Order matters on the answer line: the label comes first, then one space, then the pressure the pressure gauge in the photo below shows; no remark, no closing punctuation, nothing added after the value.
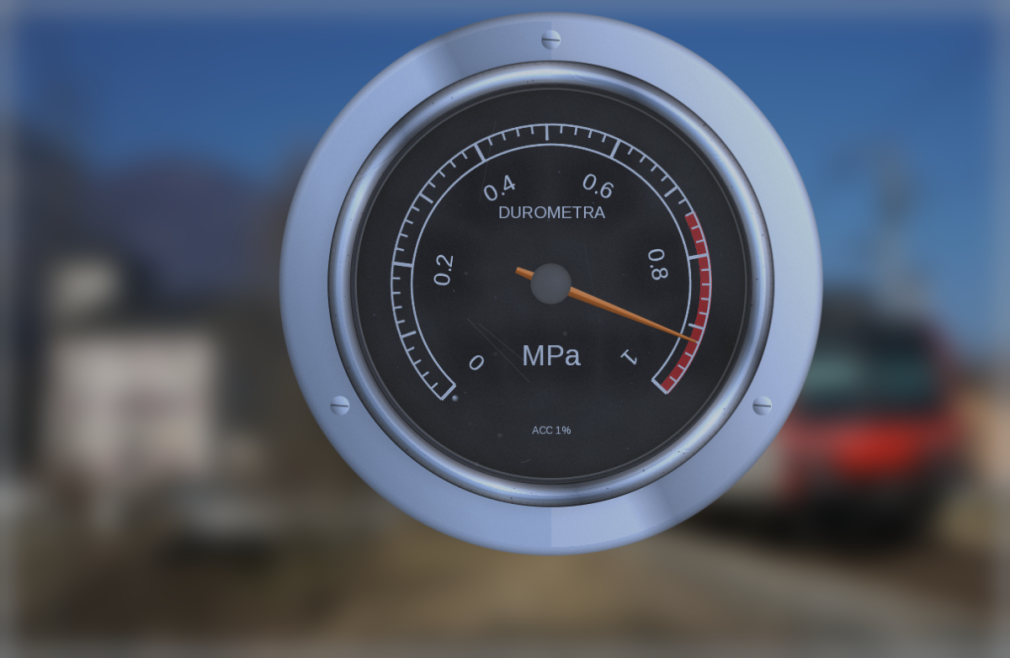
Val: 0.92 MPa
